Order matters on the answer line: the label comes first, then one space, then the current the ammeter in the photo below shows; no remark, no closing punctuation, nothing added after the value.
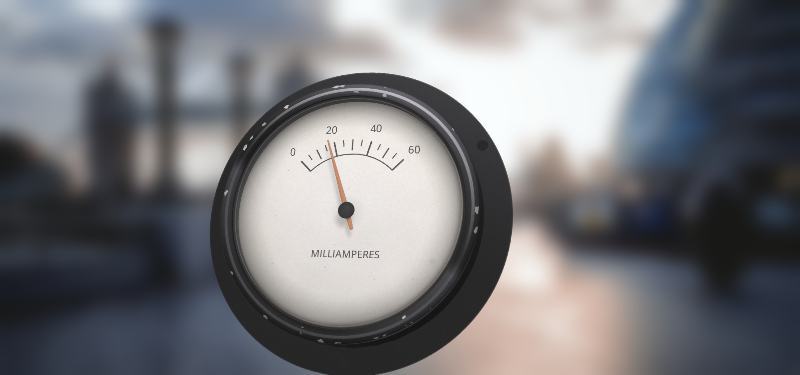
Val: 17.5 mA
